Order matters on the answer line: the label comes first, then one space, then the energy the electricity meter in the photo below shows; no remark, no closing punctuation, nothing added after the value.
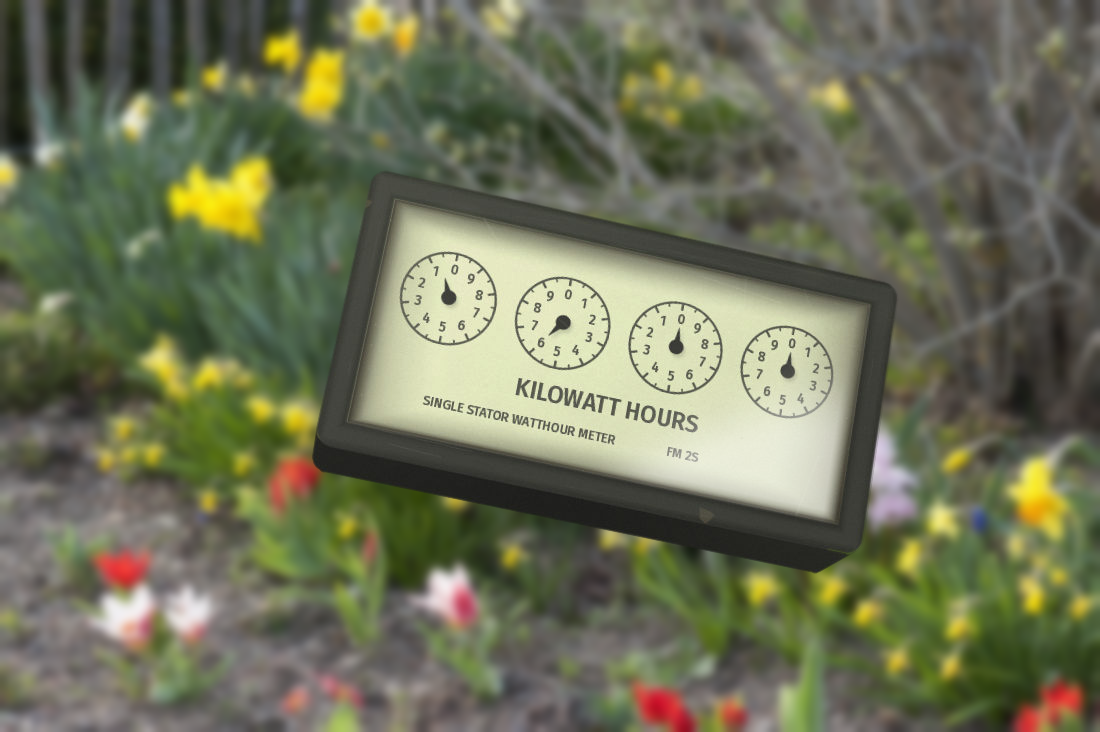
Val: 600 kWh
